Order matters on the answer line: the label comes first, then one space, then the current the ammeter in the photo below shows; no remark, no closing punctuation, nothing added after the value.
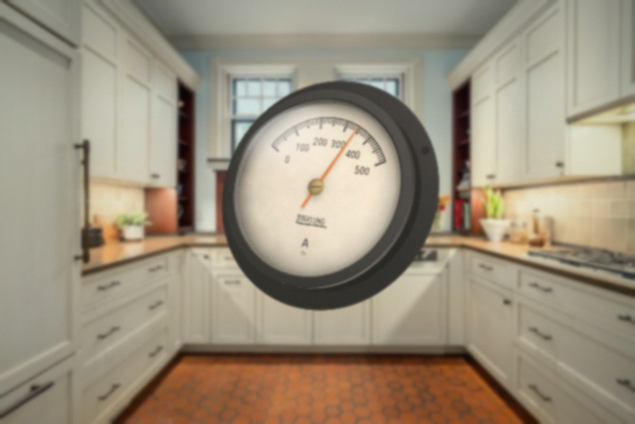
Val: 350 A
